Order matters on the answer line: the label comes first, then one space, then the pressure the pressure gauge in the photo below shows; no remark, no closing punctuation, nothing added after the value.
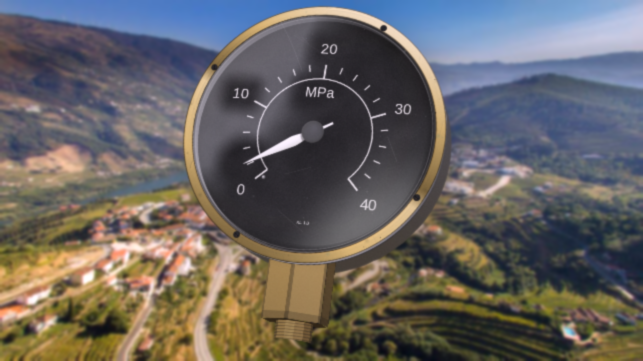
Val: 2 MPa
